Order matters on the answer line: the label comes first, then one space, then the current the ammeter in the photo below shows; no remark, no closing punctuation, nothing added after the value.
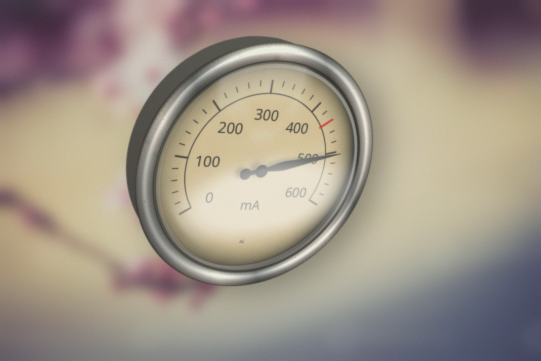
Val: 500 mA
